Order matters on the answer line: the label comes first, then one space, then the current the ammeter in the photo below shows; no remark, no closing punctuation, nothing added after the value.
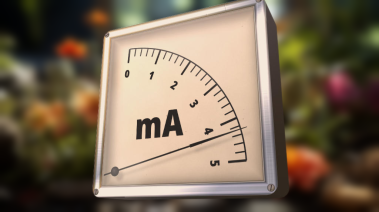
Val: 4.3 mA
